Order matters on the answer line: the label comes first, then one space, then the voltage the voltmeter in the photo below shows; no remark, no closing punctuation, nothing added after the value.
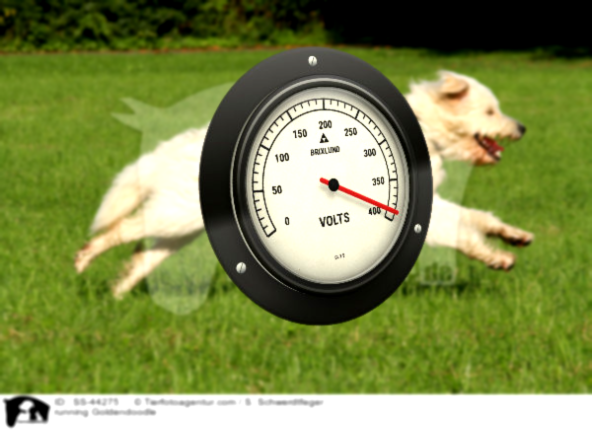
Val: 390 V
